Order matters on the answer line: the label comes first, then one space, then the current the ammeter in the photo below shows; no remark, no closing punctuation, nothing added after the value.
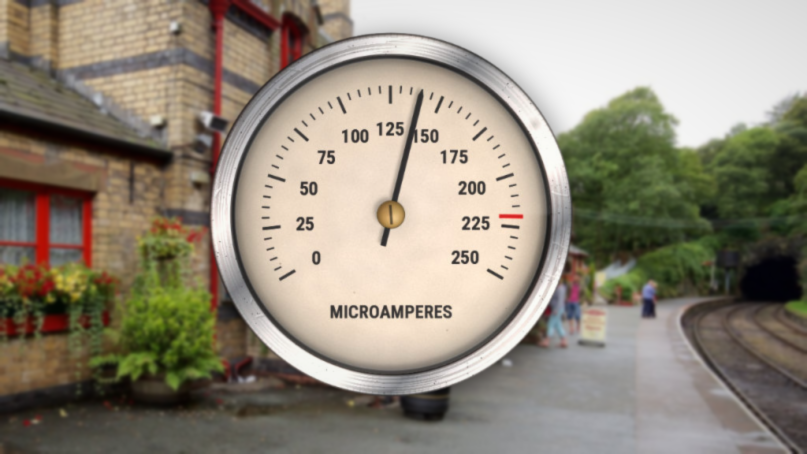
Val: 140 µA
